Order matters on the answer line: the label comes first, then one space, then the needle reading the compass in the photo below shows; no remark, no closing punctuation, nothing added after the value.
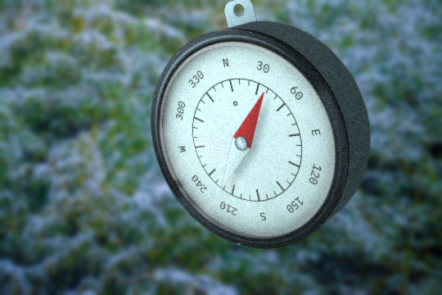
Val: 40 °
